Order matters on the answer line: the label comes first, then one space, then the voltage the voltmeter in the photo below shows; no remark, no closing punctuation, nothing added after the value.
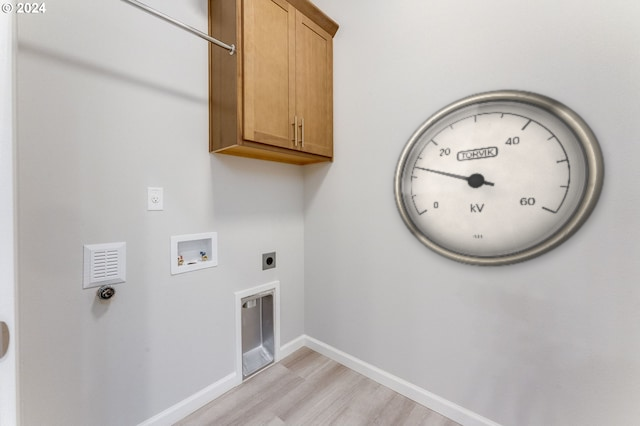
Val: 12.5 kV
